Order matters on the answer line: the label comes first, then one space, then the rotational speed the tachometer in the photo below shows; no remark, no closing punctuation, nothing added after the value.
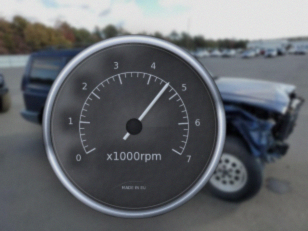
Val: 4600 rpm
